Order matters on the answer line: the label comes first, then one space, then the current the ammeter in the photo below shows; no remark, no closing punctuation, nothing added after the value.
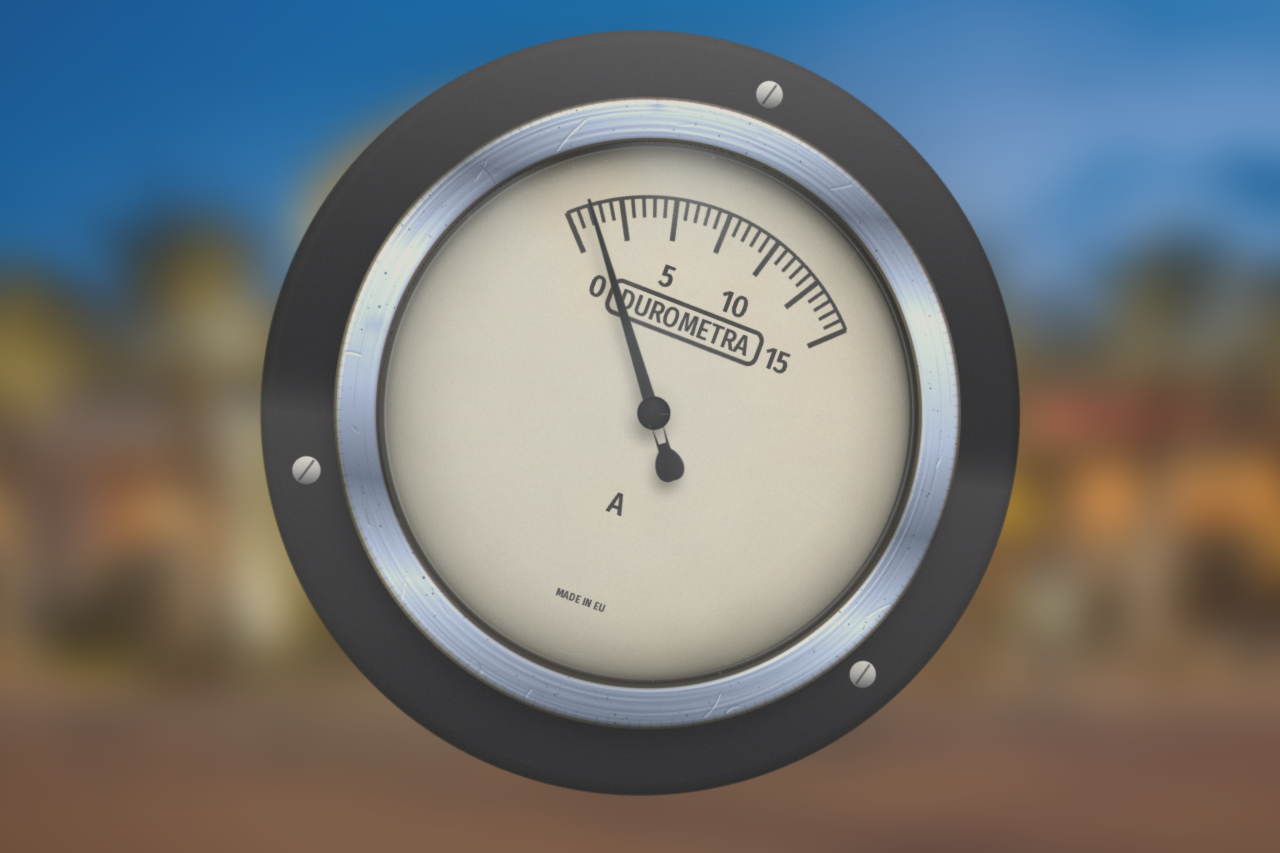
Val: 1 A
